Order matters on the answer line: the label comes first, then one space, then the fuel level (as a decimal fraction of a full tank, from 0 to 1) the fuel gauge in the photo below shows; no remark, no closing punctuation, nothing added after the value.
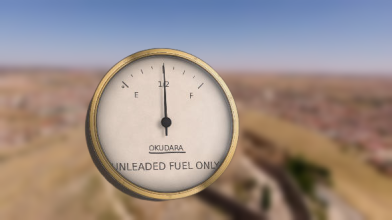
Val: 0.5
